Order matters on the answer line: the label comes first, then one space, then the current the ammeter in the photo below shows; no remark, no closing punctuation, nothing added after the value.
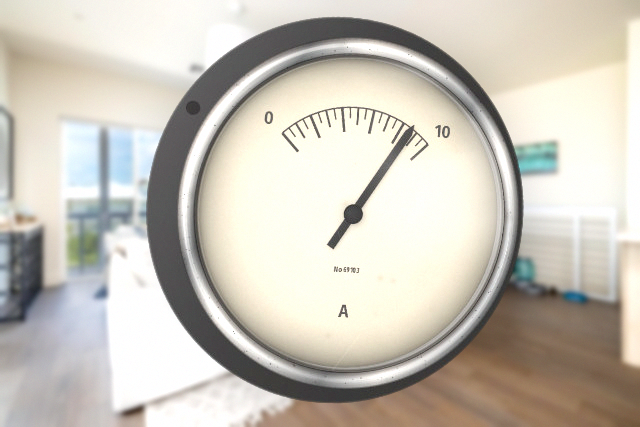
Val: 8.5 A
